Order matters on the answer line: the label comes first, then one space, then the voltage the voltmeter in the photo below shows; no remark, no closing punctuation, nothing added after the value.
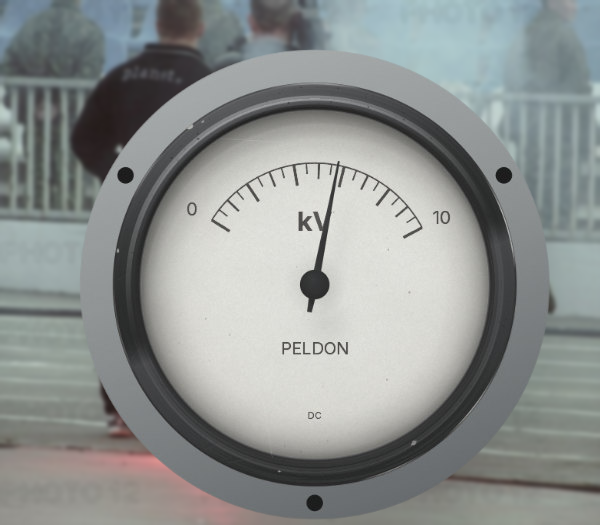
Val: 5.75 kV
